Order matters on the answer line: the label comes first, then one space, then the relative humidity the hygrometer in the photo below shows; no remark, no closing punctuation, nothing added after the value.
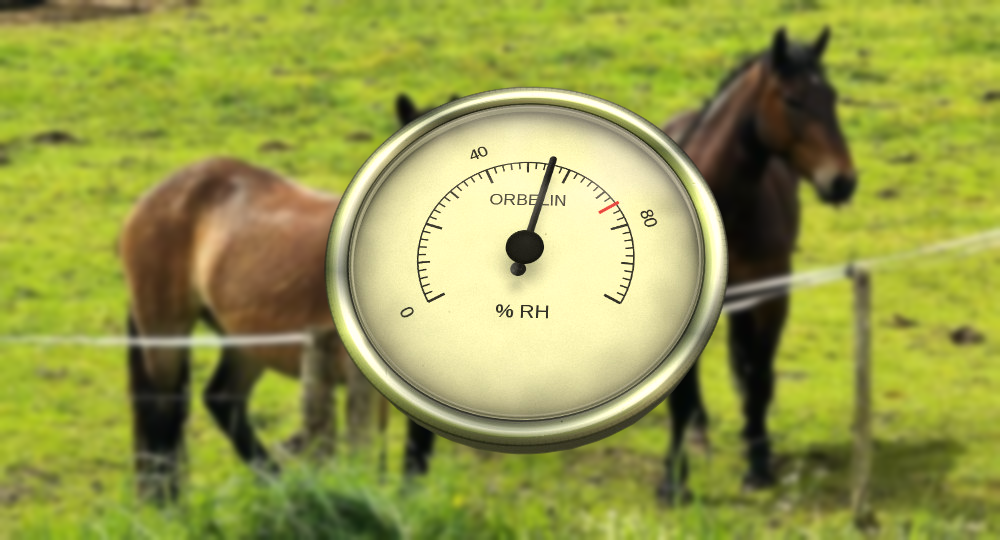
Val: 56 %
